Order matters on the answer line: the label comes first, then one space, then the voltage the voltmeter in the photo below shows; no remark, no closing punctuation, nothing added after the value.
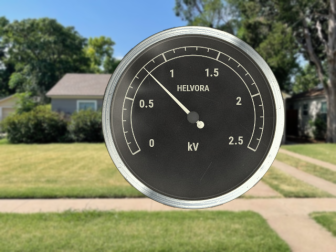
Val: 0.8 kV
